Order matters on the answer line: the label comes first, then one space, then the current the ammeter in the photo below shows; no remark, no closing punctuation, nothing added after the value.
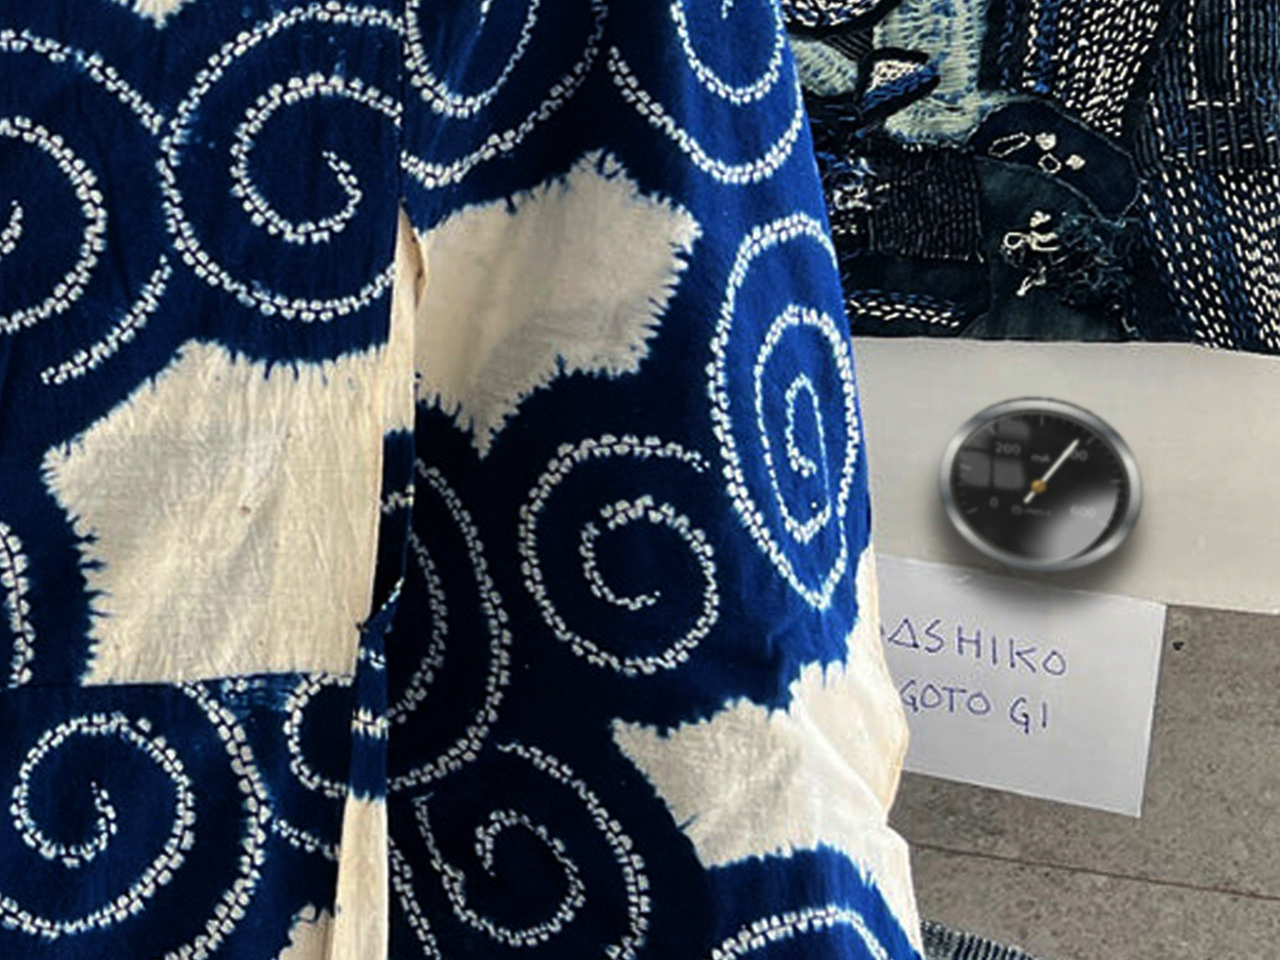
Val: 380 mA
